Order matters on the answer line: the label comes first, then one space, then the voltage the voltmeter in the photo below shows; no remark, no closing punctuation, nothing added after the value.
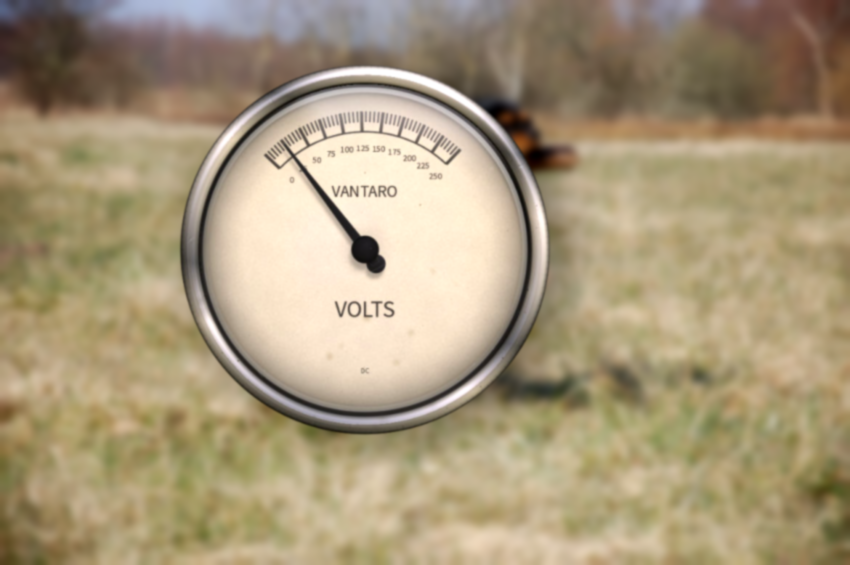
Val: 25 V
